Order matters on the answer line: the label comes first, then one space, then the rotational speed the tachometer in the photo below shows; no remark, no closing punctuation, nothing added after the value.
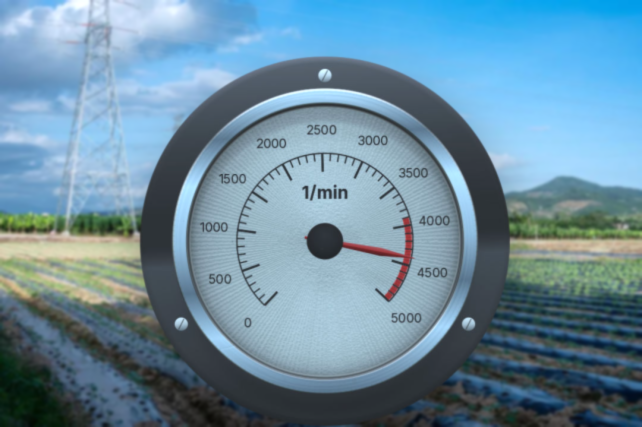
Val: 4400 rpm
